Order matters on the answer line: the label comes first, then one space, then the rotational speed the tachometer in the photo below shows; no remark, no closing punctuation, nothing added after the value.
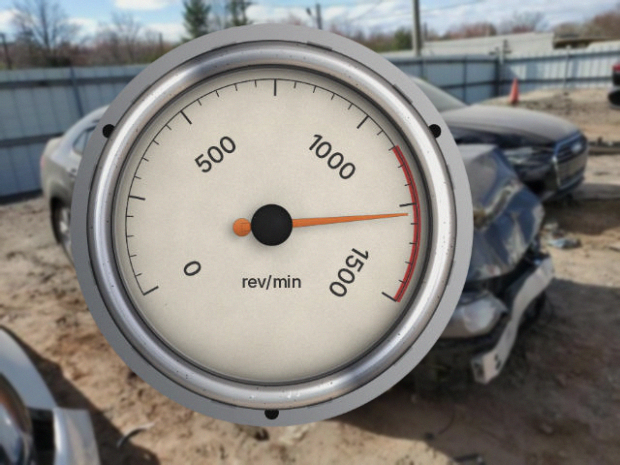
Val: 1275 rpm
